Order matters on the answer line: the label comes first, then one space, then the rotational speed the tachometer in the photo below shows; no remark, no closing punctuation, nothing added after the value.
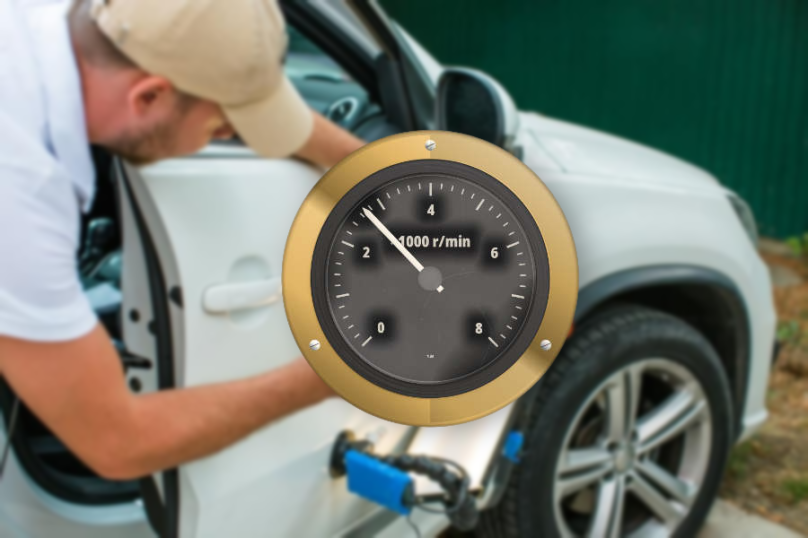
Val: 2700 rpm
